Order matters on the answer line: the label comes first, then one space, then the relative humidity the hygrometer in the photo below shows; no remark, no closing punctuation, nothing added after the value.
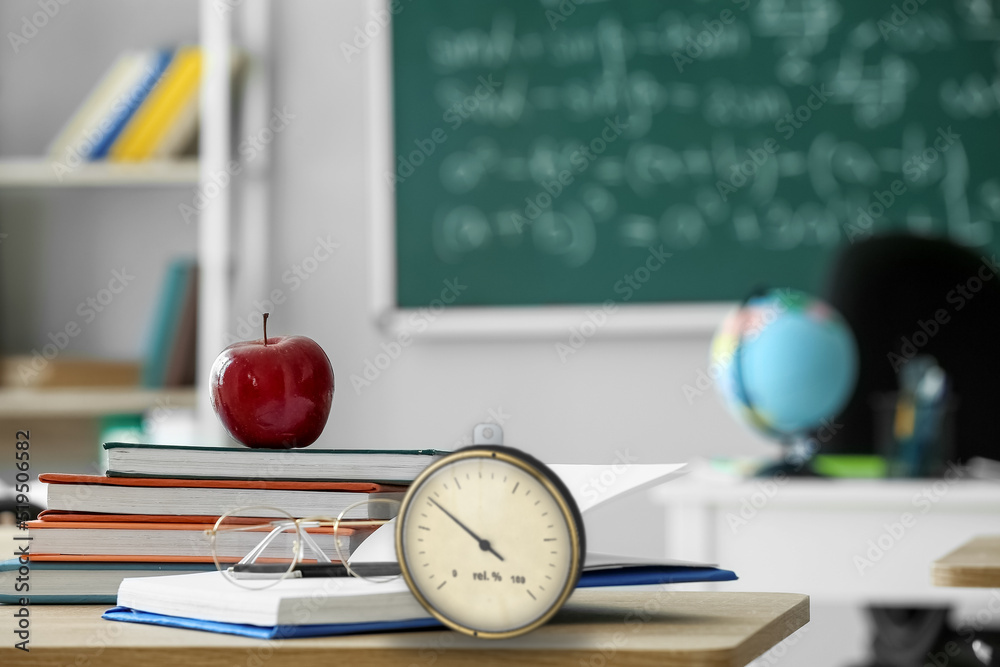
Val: 30 %
